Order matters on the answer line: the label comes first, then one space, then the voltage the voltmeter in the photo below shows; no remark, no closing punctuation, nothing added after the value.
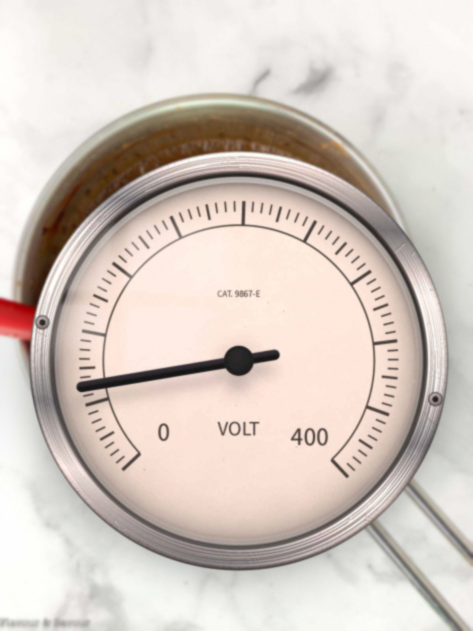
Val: 50 V
